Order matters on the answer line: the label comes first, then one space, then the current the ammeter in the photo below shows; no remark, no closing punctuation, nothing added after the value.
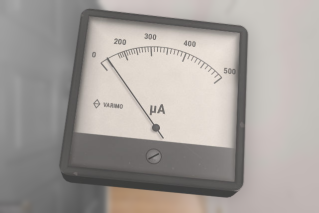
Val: 100 µA
